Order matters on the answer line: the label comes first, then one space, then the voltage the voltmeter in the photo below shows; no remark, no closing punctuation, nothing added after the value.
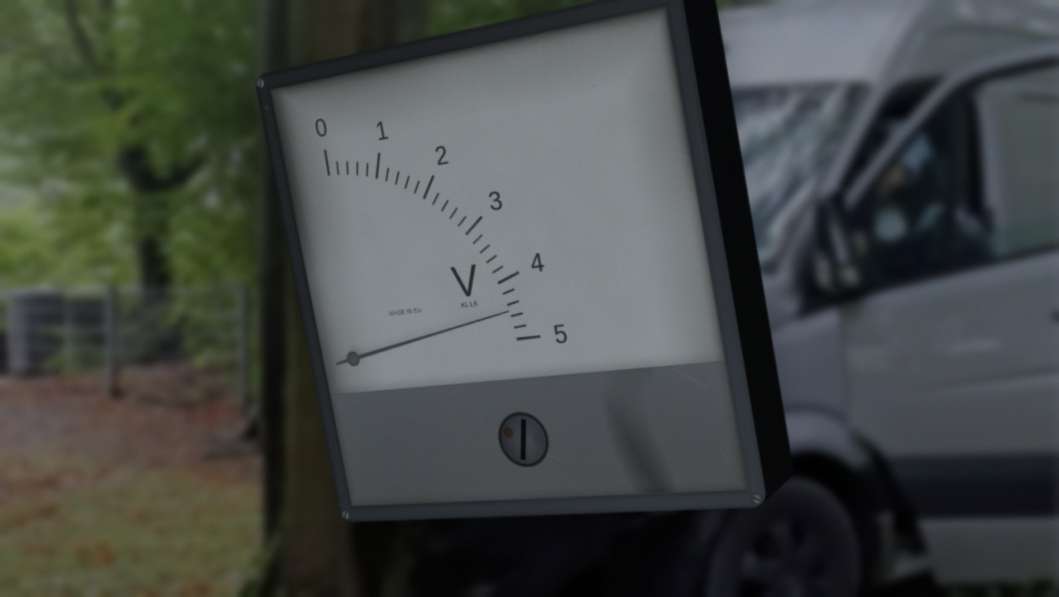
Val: 4.5 V
